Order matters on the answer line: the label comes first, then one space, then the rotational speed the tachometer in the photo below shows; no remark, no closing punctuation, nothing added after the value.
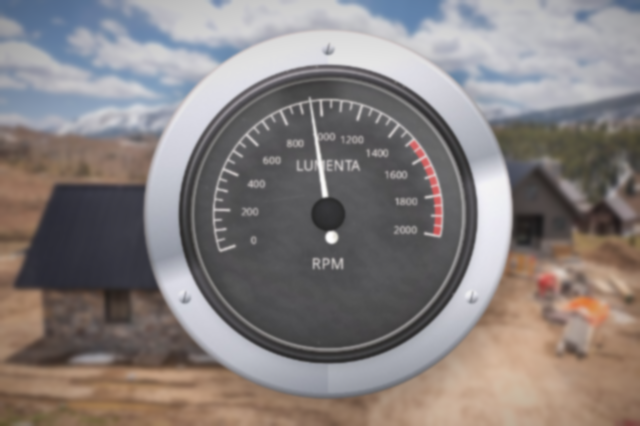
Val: 950 rpm
